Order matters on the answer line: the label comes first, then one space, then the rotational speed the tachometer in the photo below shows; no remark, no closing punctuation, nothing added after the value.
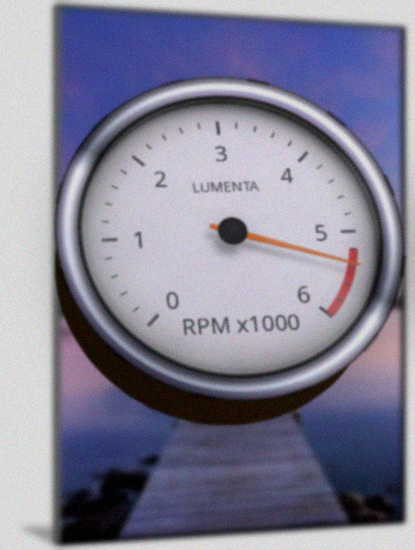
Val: 5400 rpm
